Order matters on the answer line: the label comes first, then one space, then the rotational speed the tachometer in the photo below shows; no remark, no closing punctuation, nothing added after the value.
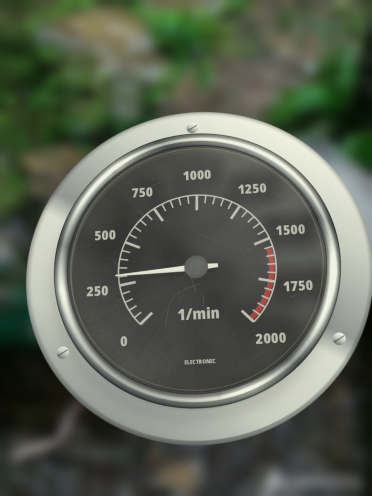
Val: 300 rpm
